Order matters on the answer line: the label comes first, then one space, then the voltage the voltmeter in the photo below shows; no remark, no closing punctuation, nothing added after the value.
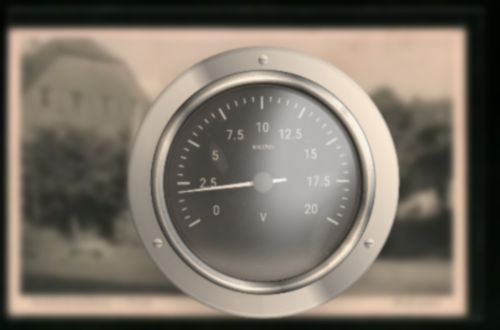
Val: 2 V
